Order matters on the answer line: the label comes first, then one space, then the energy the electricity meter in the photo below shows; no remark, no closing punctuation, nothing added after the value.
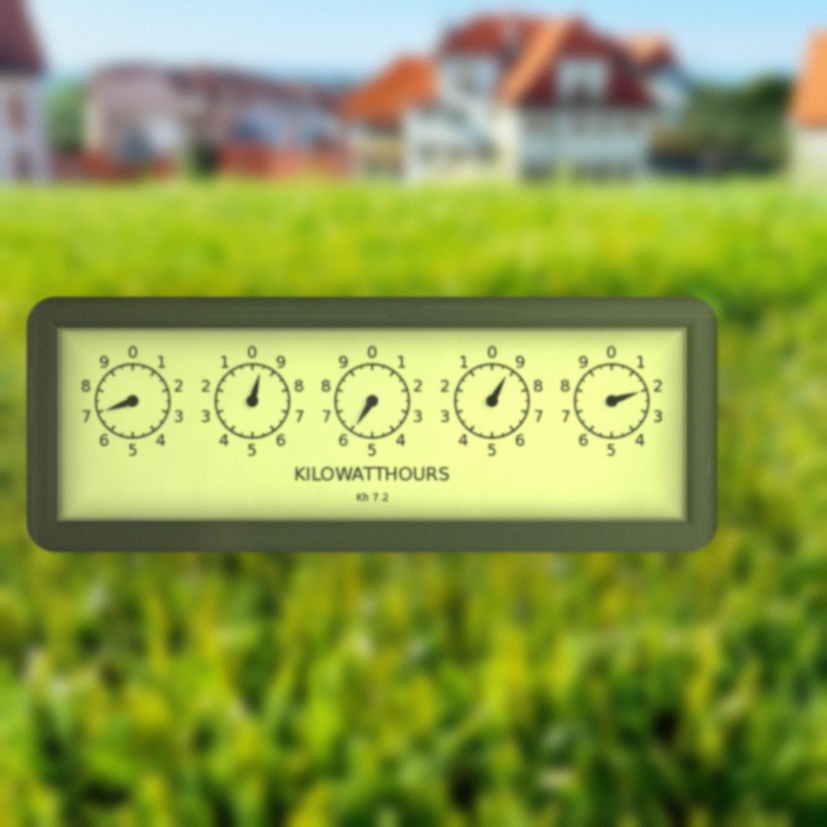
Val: 69592 kWh
